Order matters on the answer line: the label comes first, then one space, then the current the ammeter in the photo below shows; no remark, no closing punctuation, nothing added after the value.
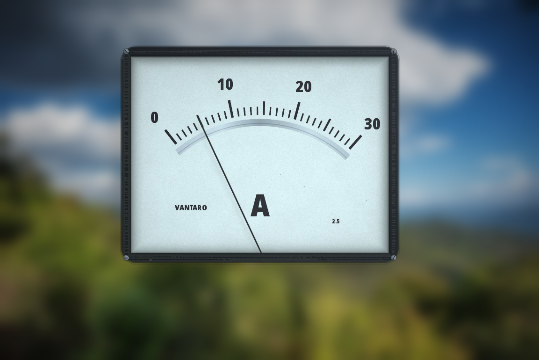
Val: 5 A
